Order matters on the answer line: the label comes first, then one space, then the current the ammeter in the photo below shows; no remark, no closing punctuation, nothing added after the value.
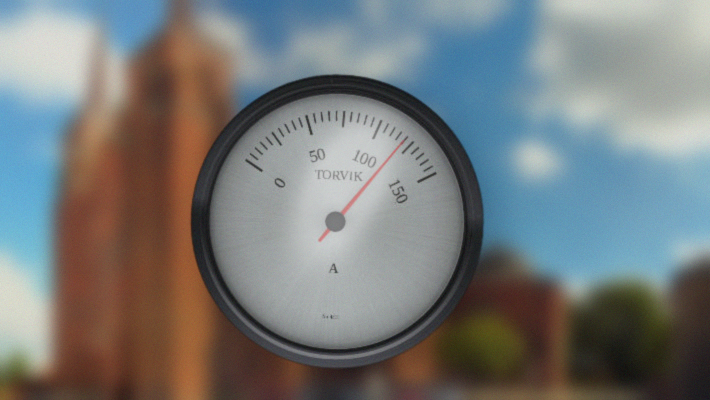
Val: 120 A
